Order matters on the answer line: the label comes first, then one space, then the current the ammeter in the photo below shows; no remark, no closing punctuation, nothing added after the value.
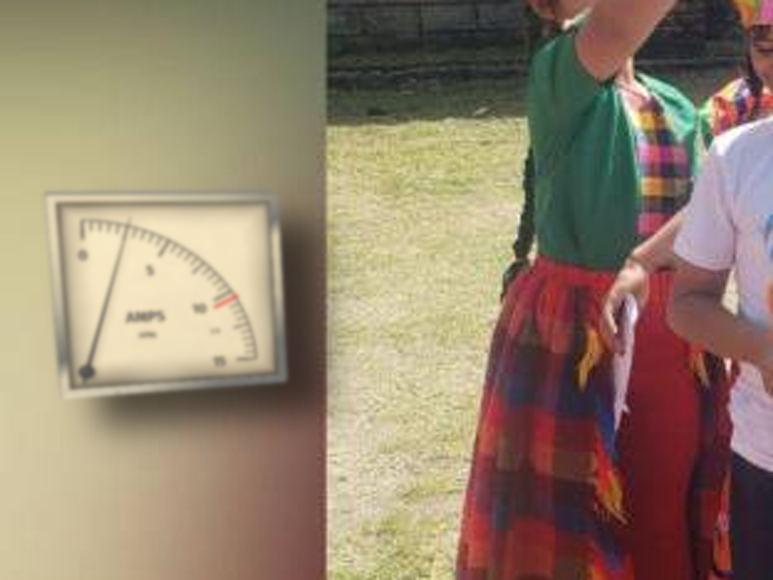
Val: 2.5 A
